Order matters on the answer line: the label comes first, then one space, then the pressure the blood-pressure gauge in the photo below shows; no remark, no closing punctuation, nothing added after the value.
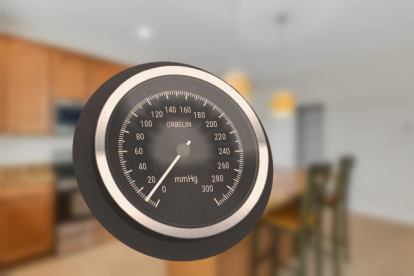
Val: 10 mmHg
